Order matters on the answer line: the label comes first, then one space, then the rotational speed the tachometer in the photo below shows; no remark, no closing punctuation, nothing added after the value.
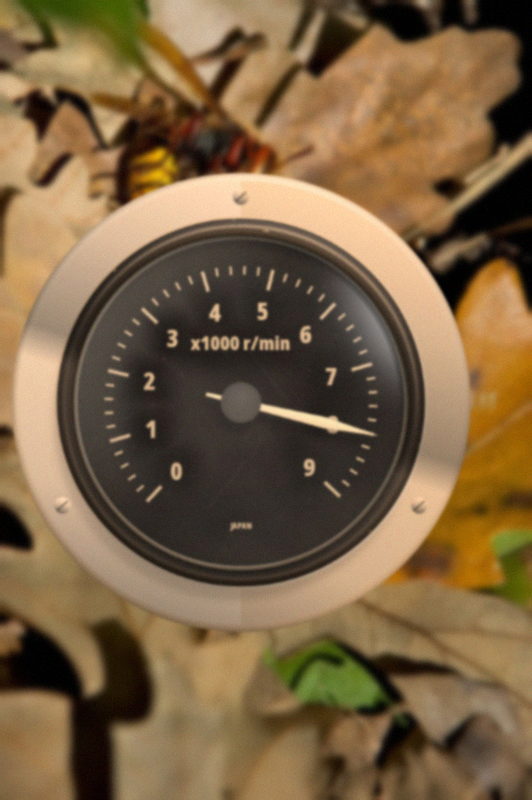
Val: 8000 rpm
